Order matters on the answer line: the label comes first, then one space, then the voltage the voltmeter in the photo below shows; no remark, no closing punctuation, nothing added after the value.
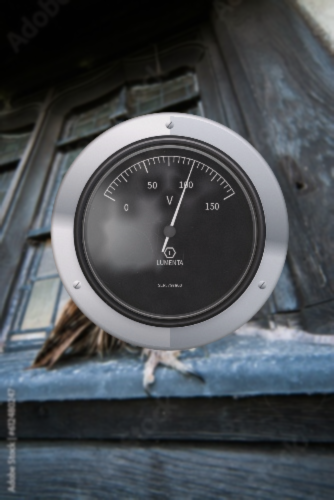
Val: 100 V
